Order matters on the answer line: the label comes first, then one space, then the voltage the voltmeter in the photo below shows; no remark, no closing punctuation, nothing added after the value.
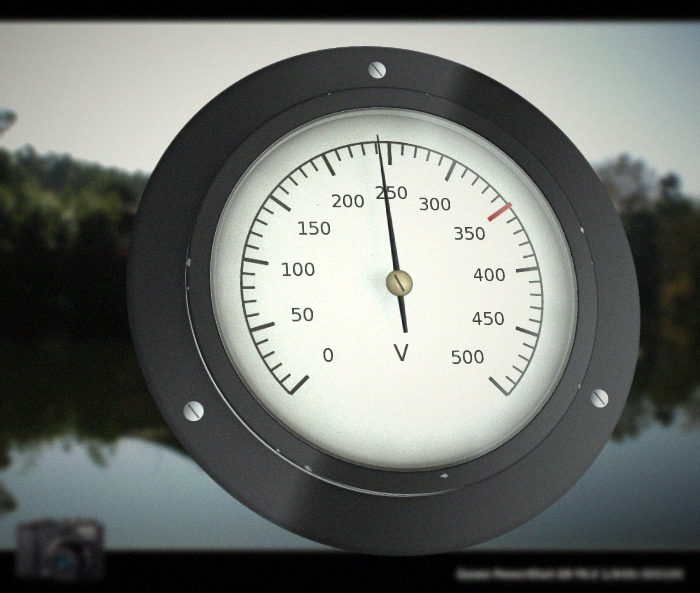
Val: 240 V
